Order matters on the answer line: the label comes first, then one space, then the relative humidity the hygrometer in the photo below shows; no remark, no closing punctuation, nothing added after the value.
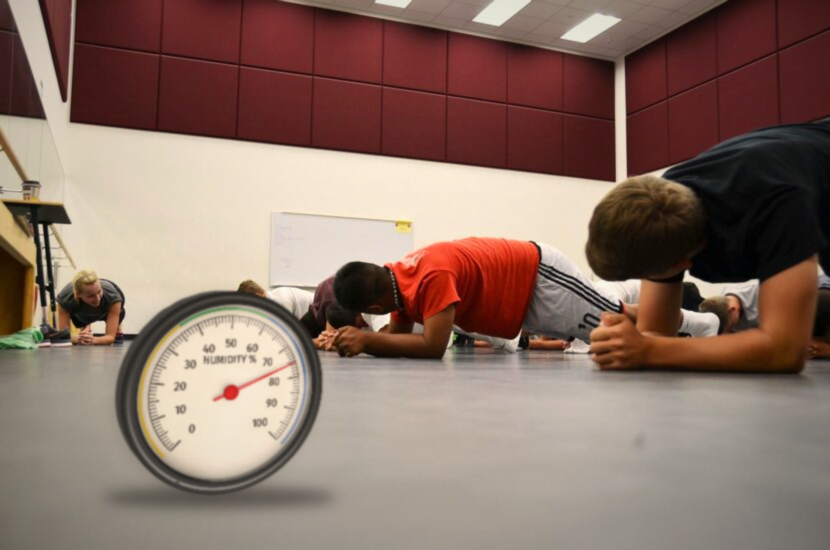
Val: 75 %
